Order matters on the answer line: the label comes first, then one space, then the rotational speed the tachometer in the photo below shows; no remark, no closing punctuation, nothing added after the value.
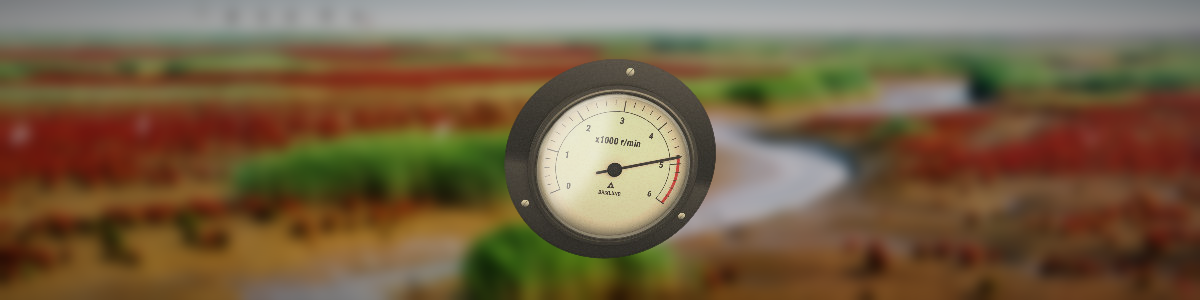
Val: 4800 rpm
